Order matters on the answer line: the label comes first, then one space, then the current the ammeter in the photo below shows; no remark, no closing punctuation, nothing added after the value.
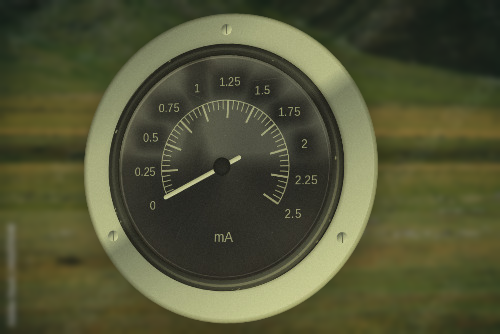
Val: 0 mA
